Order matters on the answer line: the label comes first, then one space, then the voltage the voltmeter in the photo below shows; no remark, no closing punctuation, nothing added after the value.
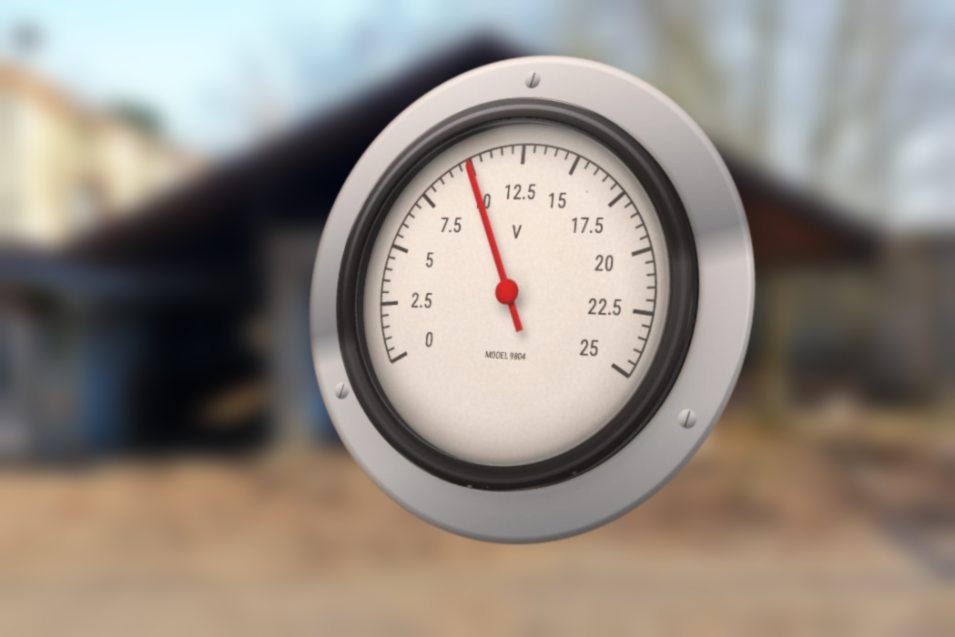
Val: 10 V
